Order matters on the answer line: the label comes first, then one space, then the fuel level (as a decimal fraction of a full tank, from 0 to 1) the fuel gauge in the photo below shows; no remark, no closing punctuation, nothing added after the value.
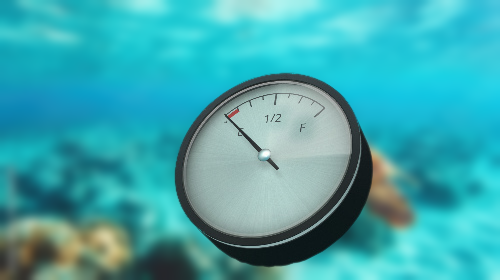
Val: 0
